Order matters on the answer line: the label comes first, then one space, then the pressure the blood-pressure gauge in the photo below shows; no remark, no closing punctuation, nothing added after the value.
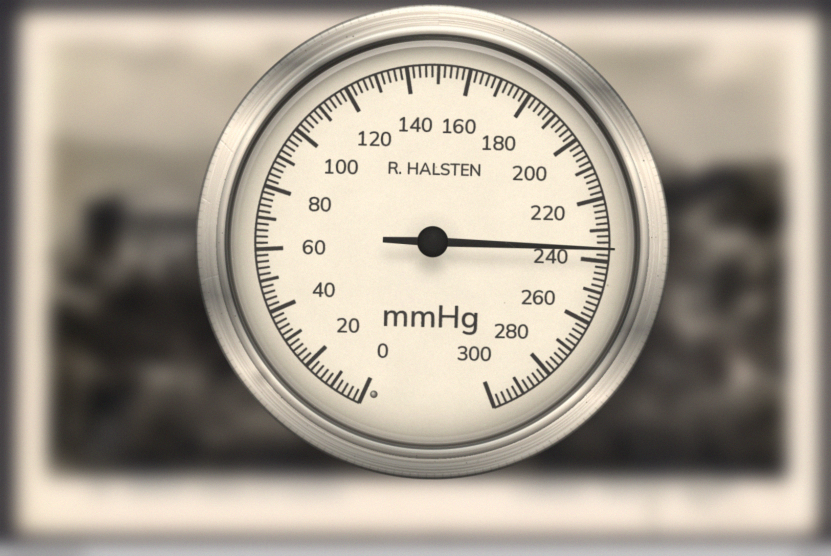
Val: 236 mmHg
